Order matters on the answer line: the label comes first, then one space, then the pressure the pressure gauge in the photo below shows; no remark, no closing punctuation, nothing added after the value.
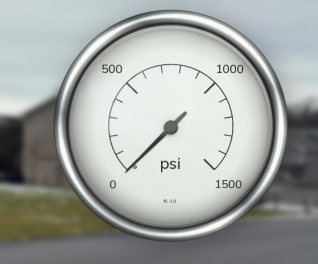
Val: 0 psi
